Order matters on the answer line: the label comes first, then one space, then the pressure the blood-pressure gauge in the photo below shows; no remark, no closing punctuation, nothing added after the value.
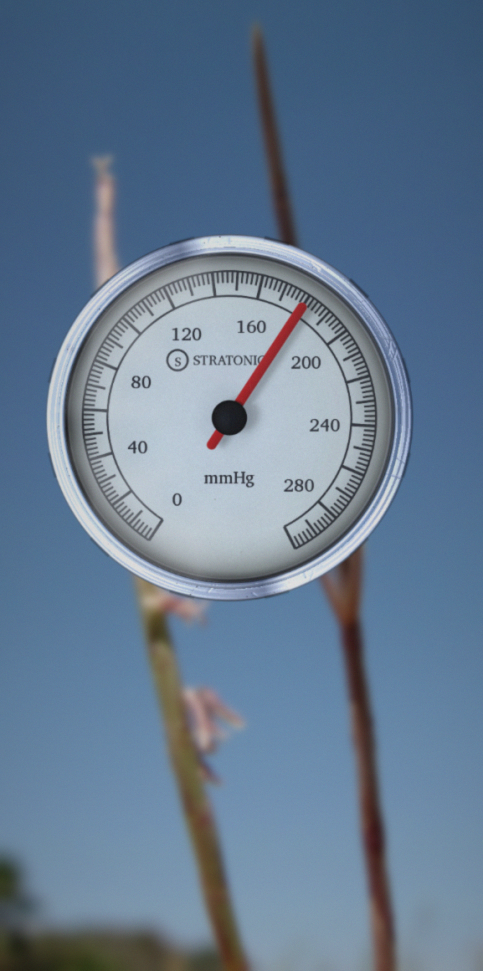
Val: 180 mmHg
